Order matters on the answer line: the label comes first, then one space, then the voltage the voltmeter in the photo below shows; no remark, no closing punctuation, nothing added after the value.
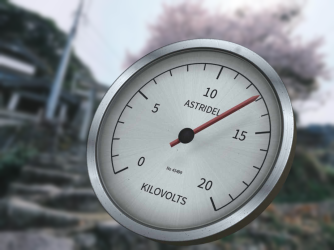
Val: 13 kV
